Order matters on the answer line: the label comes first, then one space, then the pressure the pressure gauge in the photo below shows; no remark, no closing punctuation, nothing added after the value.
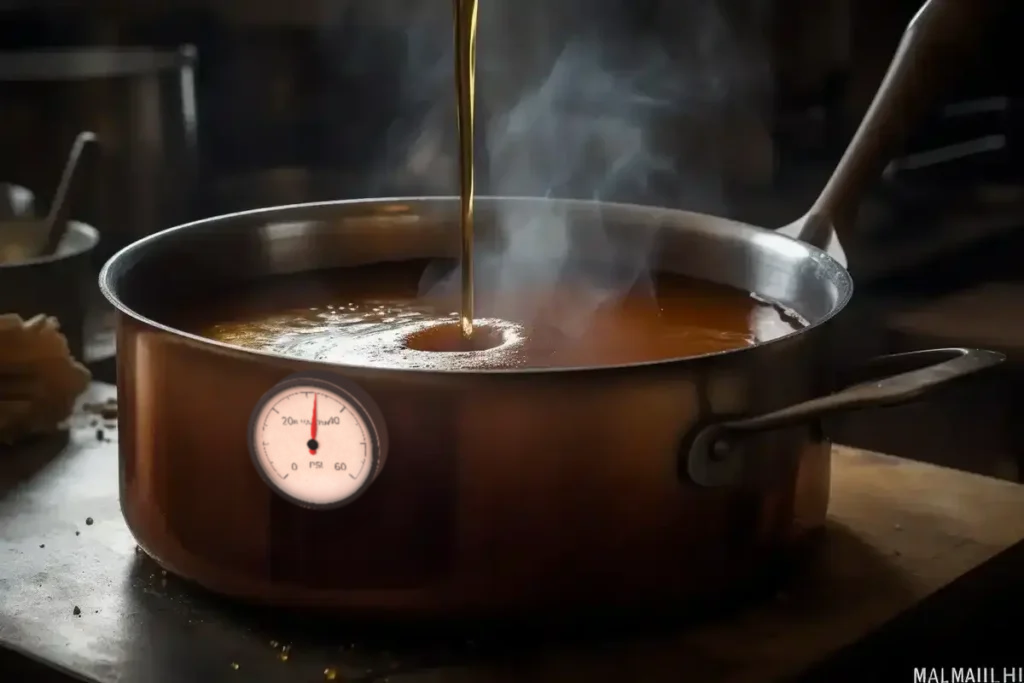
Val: 32.5 psi
